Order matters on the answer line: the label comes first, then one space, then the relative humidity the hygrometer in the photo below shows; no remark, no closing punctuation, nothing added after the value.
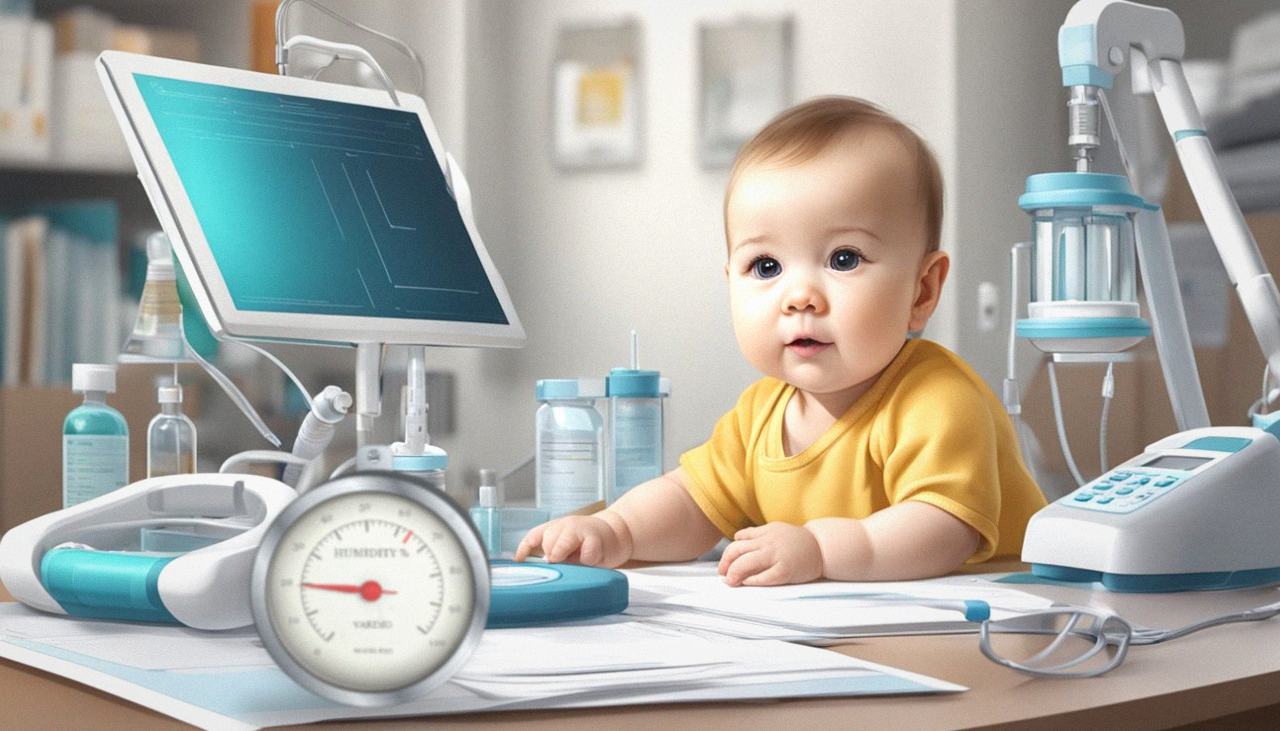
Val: 20 %
